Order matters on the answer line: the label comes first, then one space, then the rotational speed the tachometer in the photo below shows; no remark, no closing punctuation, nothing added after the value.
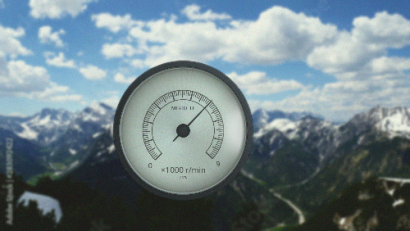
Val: 6000 rpm
